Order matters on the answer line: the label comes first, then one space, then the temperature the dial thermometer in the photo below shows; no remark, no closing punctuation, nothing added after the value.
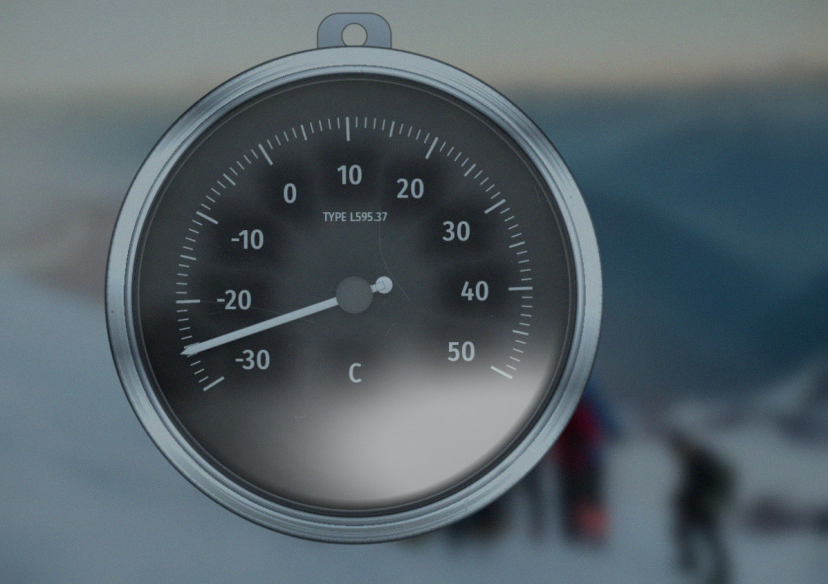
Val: -25.5 °C
